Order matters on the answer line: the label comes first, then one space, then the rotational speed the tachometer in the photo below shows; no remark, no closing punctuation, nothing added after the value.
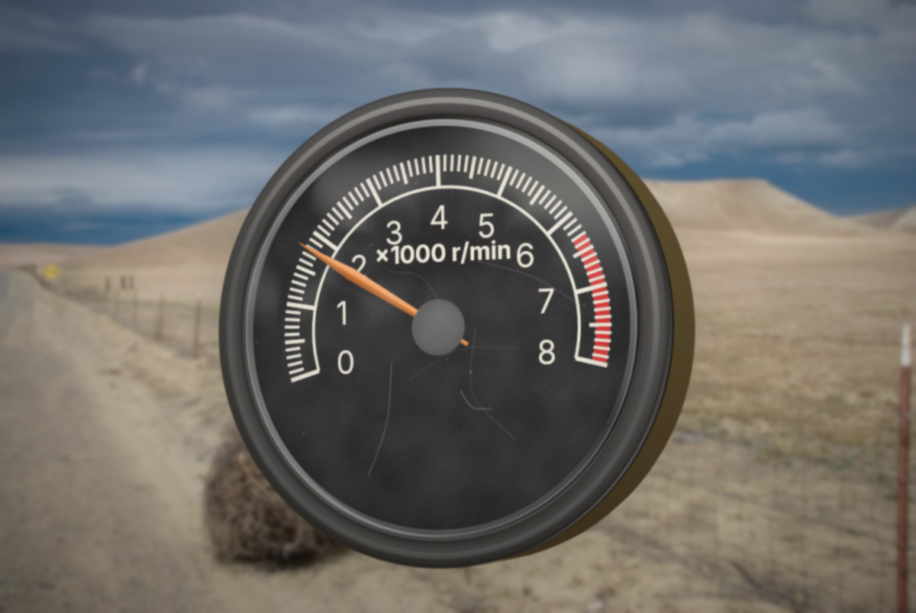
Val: 1800 rpm
